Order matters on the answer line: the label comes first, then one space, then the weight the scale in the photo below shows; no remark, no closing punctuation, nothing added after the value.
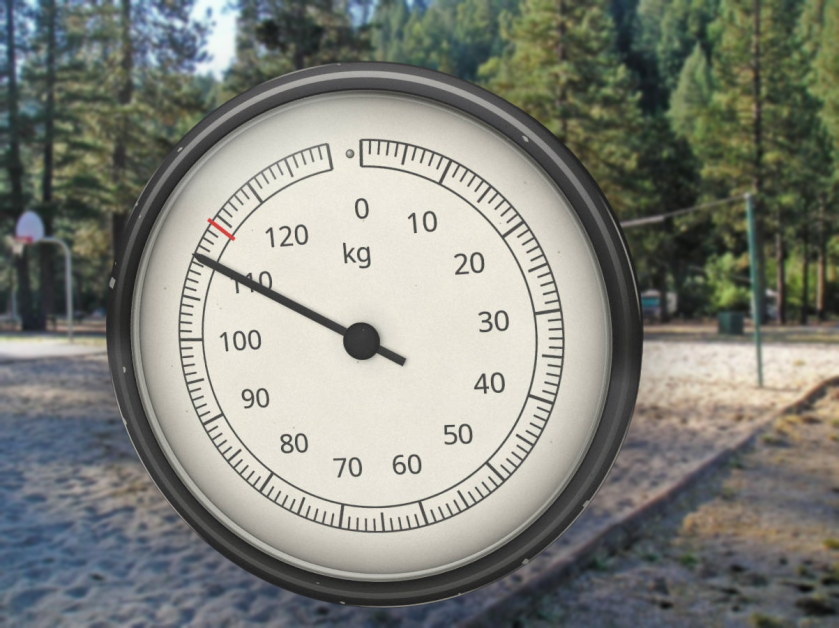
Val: 110 kg
